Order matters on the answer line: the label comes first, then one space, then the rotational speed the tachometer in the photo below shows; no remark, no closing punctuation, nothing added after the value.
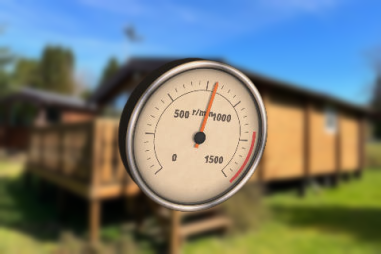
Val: 800 rpm
